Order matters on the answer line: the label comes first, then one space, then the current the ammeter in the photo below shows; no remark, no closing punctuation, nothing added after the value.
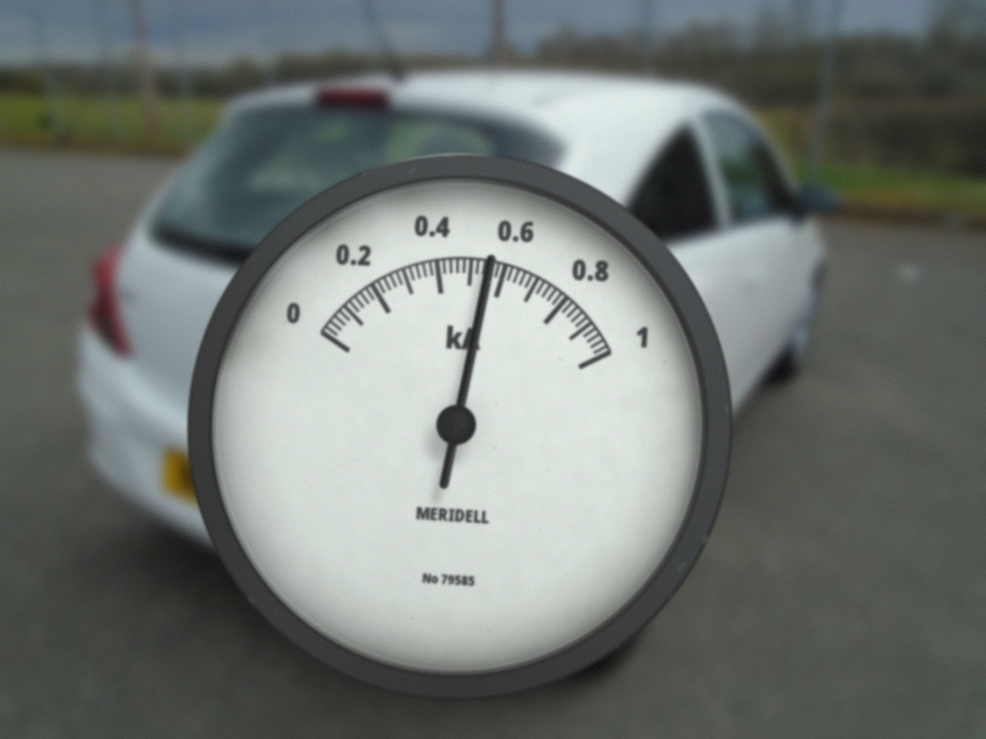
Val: 0.56 kA
